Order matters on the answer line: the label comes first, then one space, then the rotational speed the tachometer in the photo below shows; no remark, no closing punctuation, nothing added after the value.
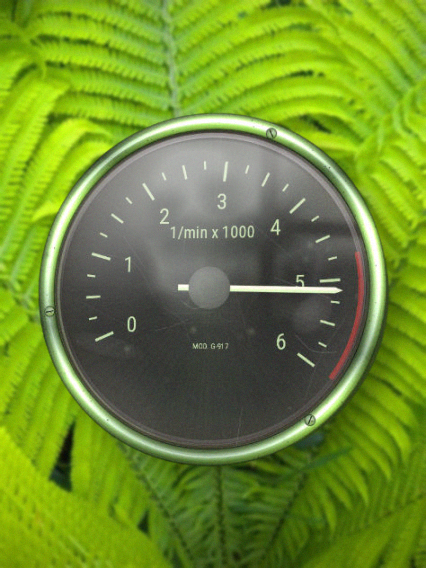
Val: 5125 rpm
